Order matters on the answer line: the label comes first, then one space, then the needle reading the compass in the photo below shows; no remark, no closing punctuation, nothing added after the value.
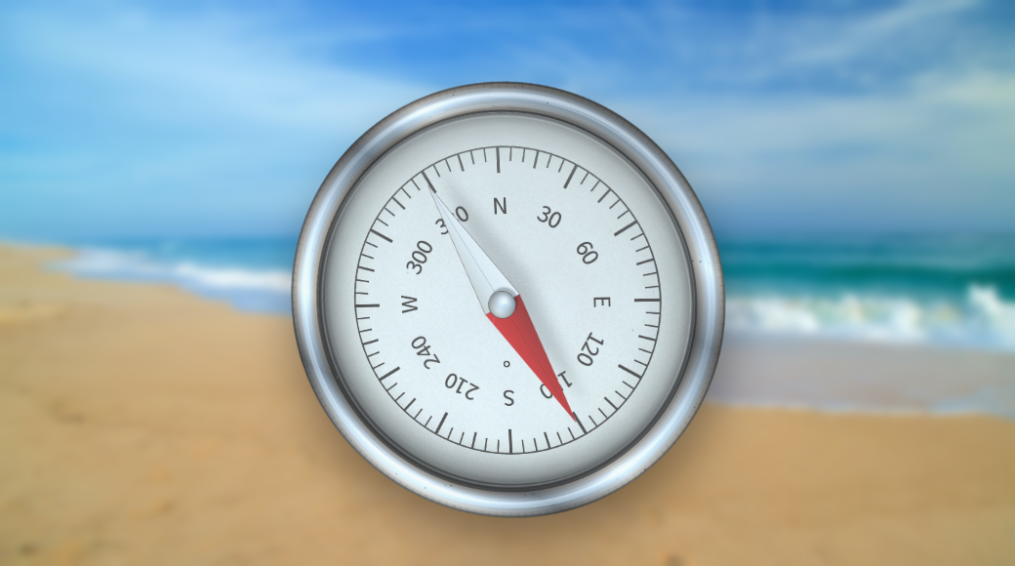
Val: 150 °
